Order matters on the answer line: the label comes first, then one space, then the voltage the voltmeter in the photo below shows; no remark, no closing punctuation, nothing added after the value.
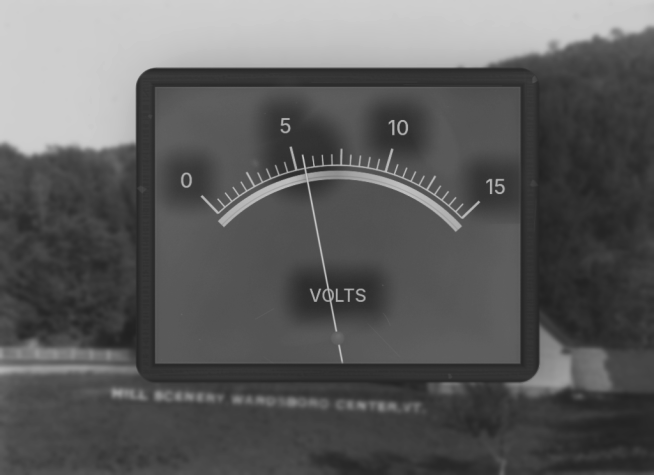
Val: 5.5 V
